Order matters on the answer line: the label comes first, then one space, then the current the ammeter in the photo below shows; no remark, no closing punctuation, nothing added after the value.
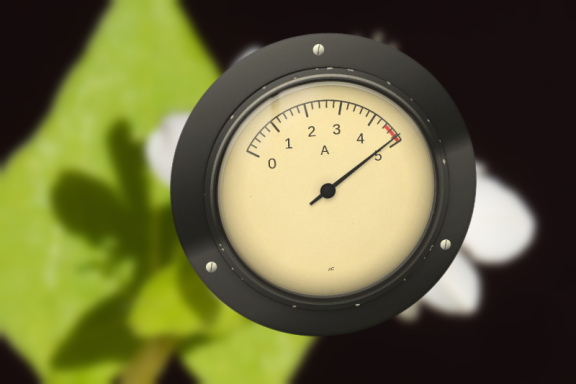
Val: 4.8 A
